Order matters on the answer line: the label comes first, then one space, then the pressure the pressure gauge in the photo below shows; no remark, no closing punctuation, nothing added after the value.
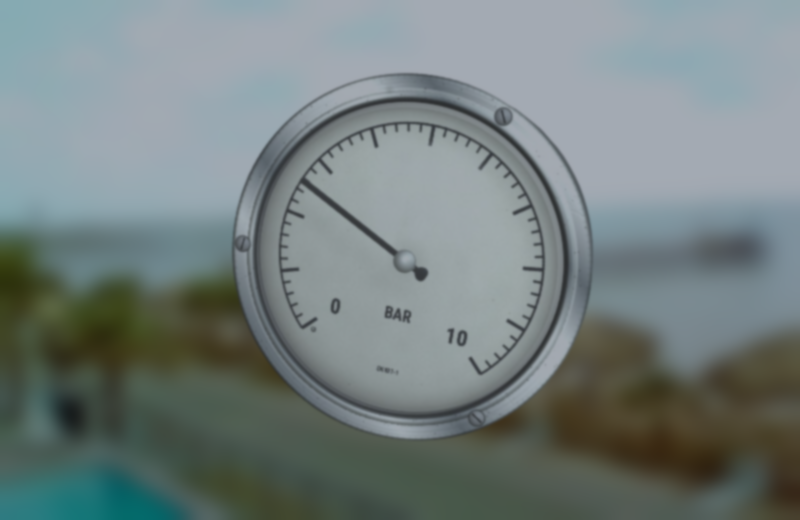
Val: 2.6 bar
